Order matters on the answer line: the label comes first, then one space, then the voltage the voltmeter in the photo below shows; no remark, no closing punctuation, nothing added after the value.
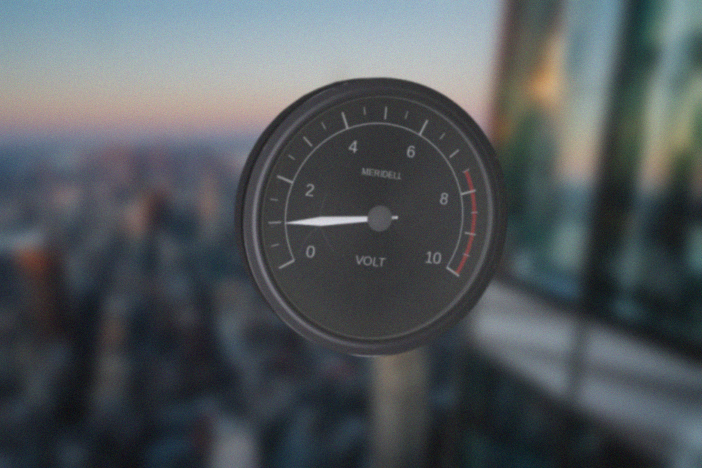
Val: 1 V
